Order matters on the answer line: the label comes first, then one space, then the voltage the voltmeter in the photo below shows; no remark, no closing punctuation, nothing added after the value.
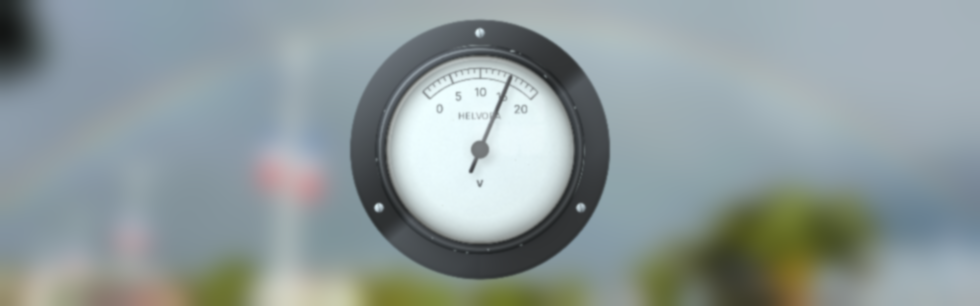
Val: 15 V
